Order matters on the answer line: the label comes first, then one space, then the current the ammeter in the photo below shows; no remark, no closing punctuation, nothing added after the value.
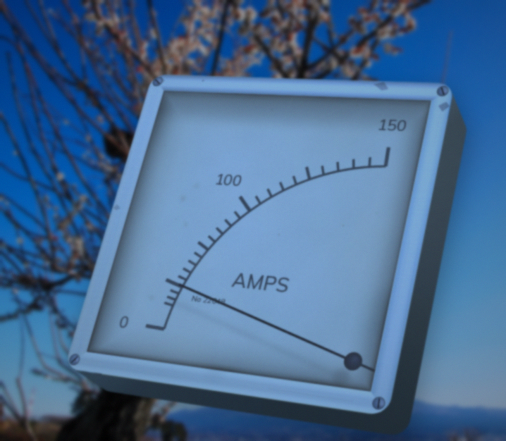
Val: 50 A
